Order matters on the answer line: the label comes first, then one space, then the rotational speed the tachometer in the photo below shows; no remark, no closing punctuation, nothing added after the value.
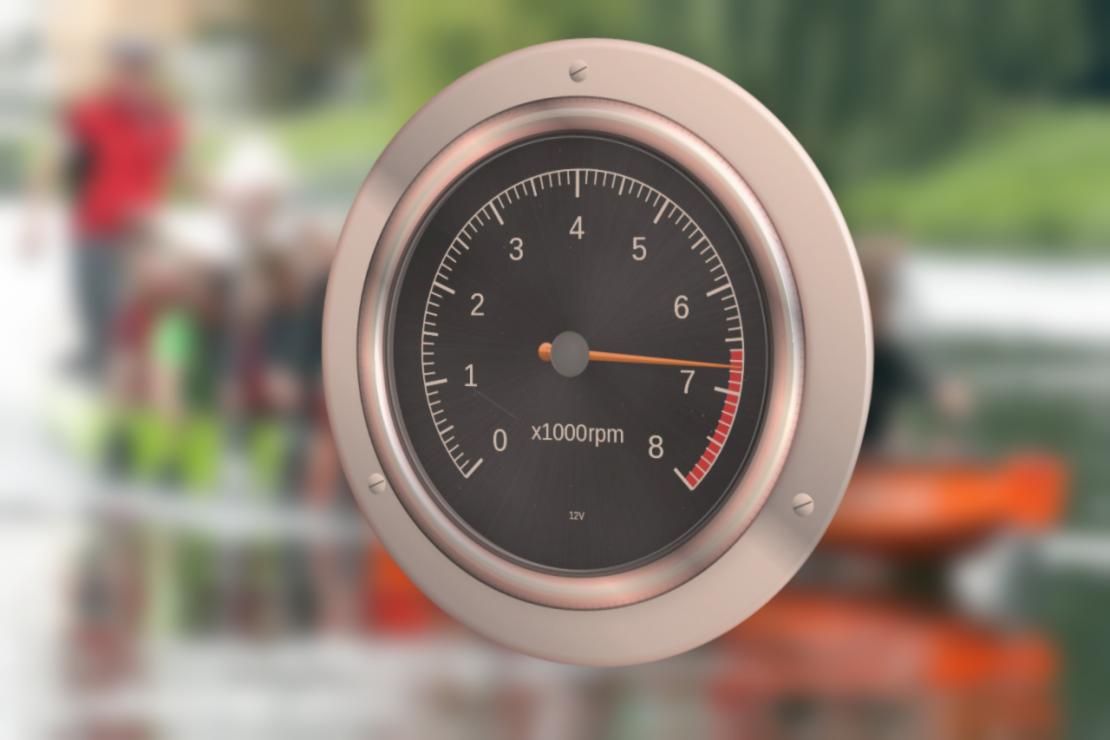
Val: 6750 rpm
